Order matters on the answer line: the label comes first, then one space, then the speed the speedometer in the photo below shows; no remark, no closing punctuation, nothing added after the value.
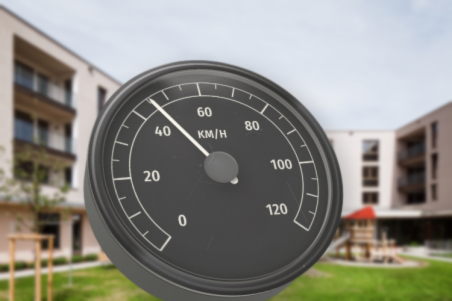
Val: 45 km/h
